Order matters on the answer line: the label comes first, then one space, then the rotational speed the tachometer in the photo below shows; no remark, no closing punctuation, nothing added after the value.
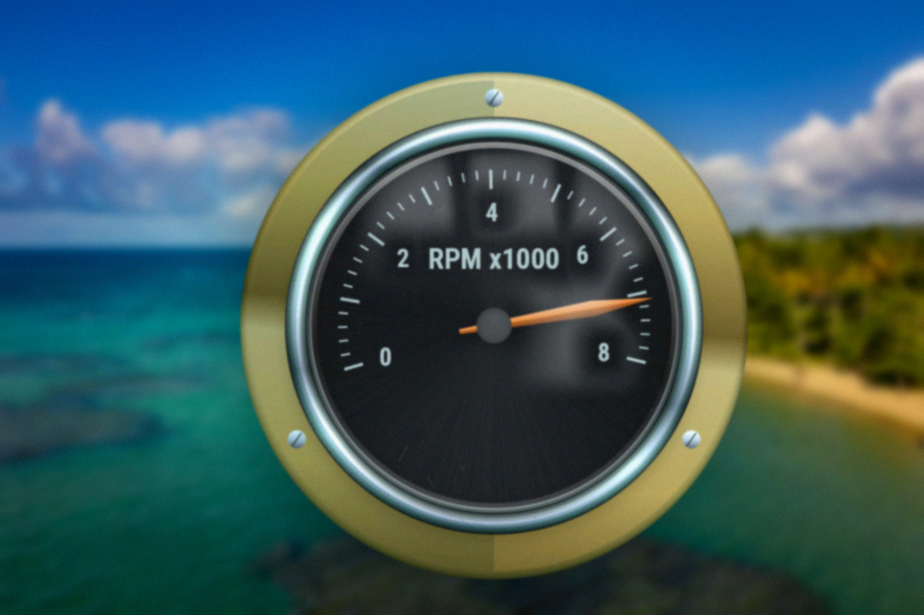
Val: 7100 rpm
